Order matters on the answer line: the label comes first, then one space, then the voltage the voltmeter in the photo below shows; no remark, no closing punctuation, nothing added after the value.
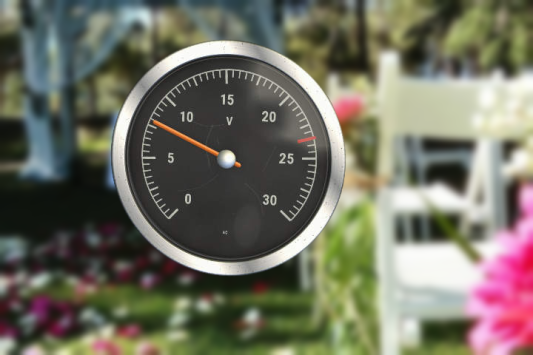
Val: 8 V
